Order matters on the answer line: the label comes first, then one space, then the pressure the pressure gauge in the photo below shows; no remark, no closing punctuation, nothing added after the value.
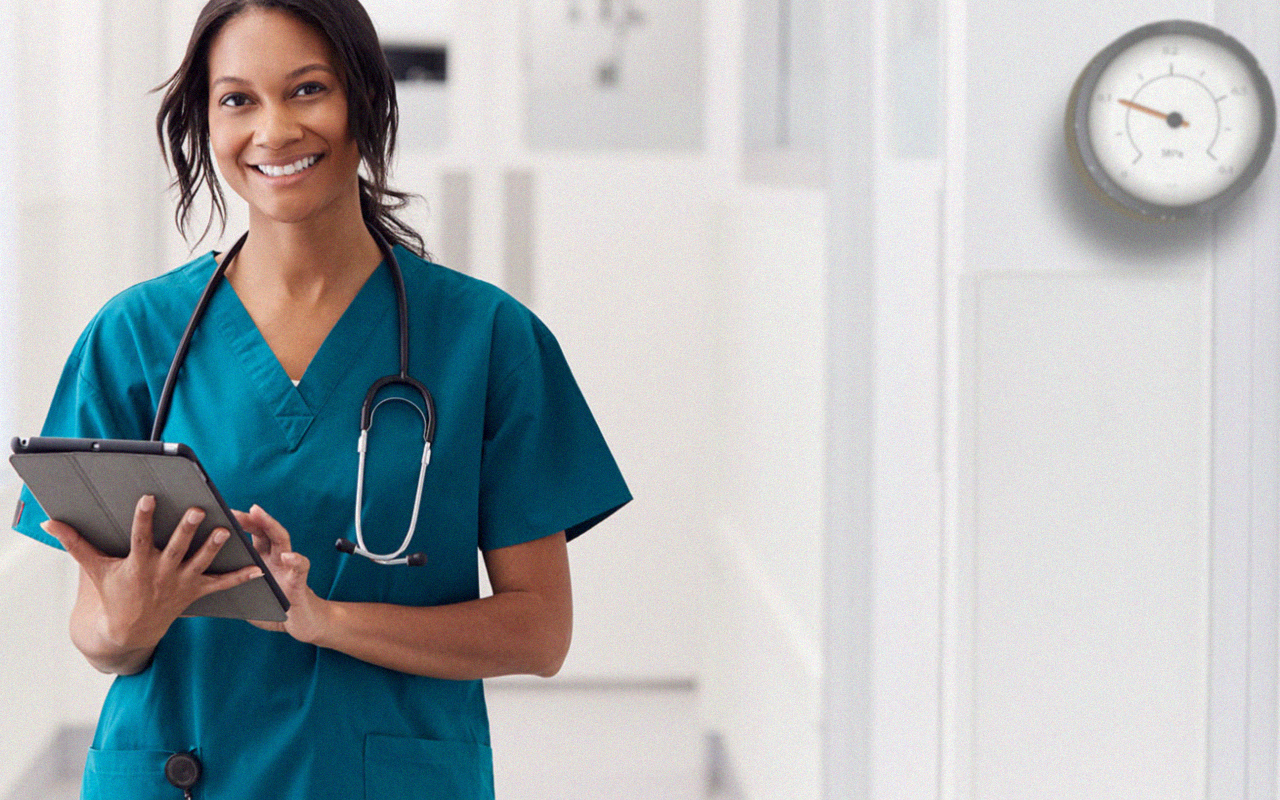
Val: 0.1 MPa
